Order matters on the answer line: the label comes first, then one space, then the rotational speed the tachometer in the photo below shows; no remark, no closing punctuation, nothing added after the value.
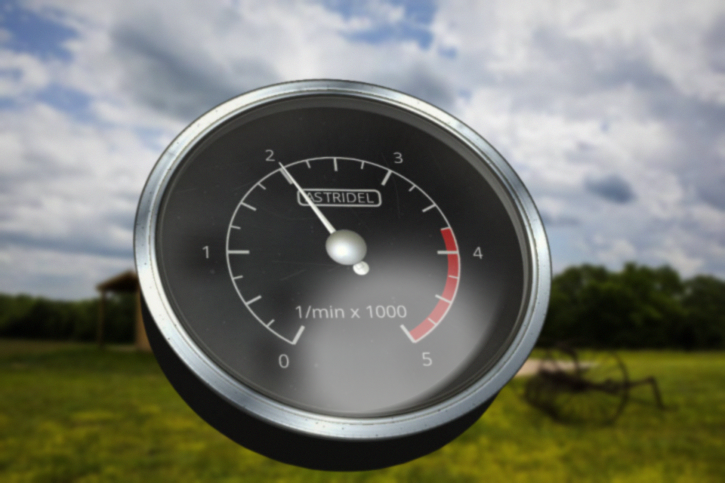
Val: 2000 rpm
